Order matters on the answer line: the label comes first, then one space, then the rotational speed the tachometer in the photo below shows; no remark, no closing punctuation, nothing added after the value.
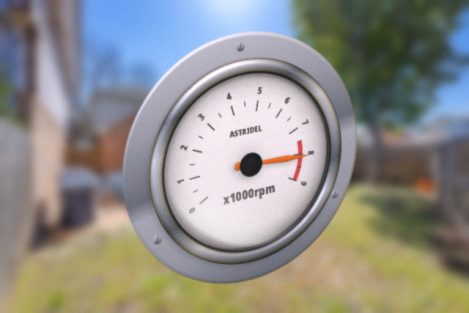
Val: 8000 rpm
